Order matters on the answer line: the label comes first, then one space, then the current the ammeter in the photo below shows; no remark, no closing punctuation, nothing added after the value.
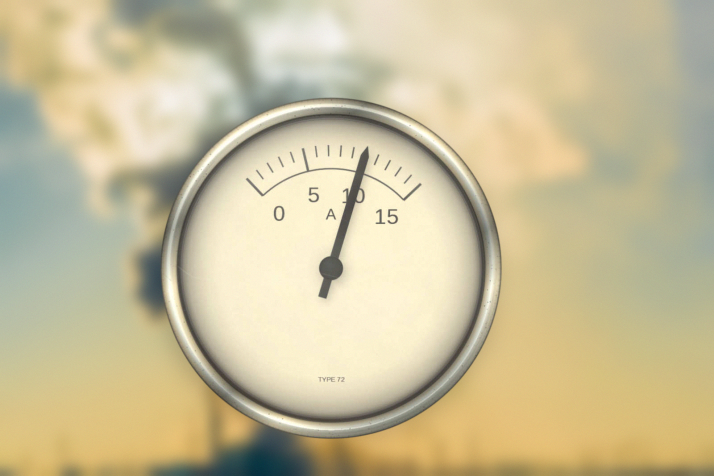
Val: 10 A
